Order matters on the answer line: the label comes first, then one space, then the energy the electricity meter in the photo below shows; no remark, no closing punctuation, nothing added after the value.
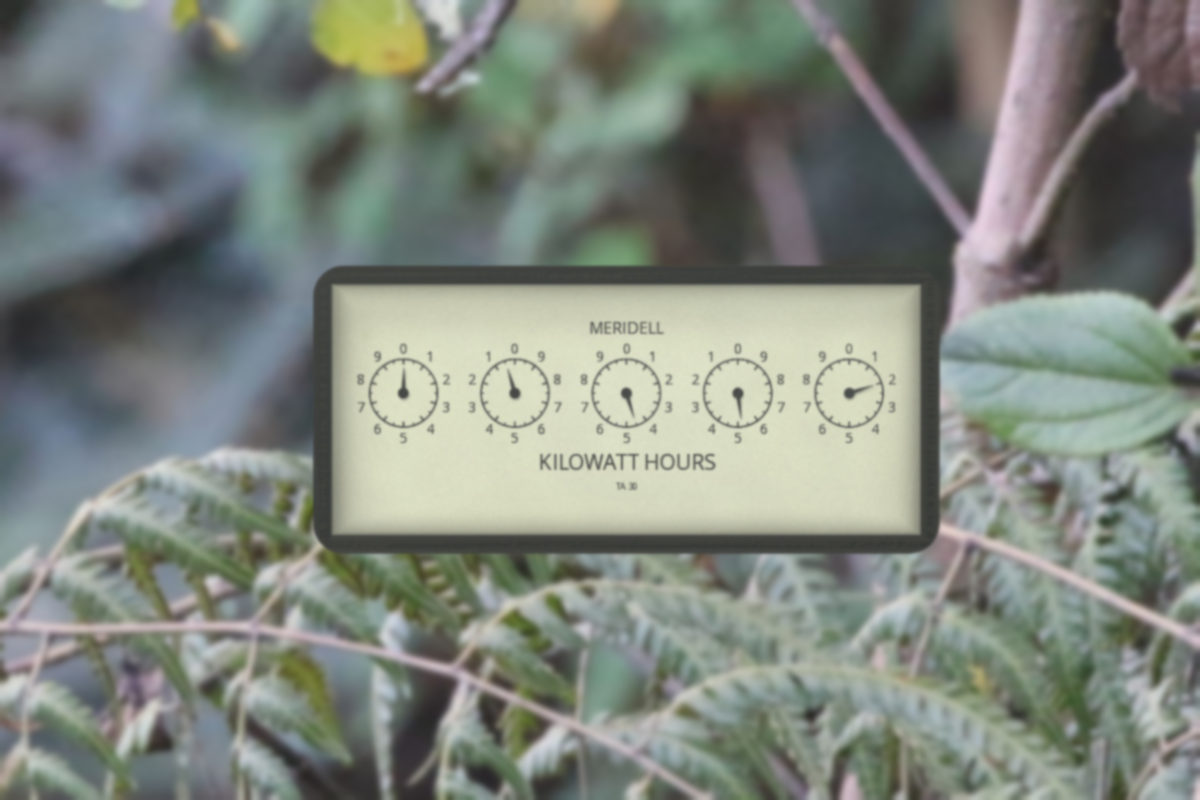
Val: 452 kWh
